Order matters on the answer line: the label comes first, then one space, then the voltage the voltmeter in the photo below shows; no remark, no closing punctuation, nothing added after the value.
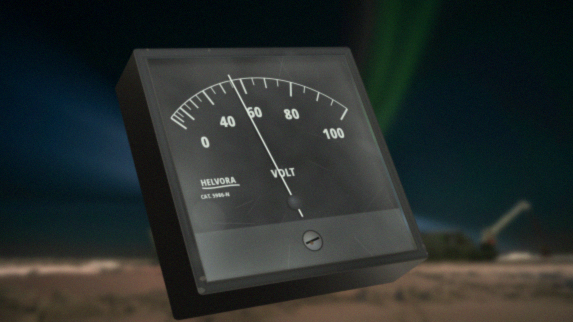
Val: 55 V
